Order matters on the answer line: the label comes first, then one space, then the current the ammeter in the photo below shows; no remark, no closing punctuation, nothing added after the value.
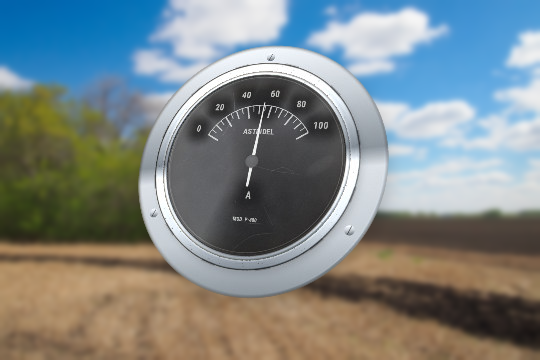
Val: 55 A
